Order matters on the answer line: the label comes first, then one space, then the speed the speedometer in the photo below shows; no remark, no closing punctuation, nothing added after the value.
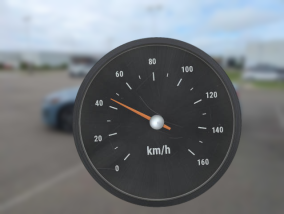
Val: 45 km/h
